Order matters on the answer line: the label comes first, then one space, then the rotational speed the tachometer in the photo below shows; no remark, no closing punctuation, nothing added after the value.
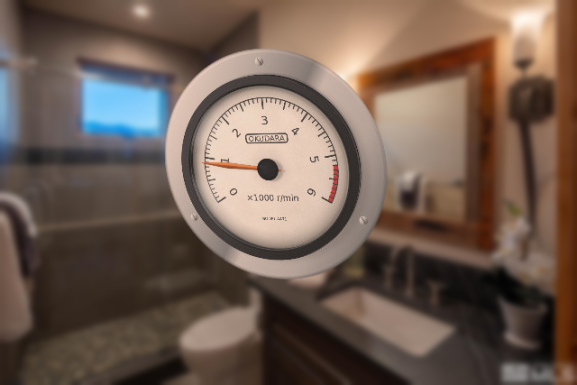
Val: 900 rpm
